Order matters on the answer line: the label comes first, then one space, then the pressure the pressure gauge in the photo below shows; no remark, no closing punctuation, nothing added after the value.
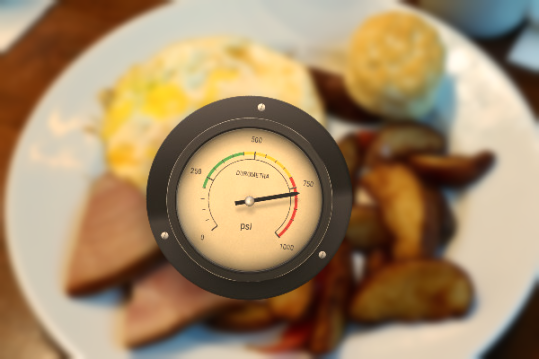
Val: 775 psi
